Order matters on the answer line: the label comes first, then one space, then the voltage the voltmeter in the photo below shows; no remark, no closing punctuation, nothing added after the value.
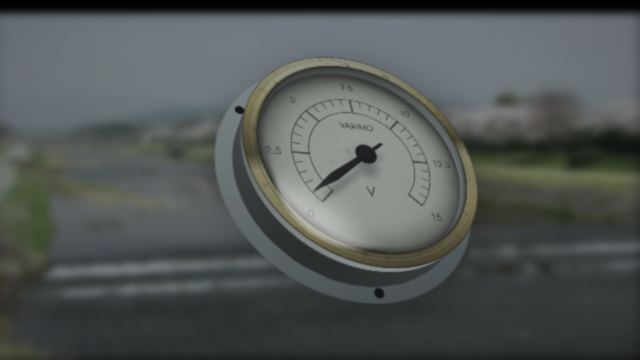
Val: 0.5 V
